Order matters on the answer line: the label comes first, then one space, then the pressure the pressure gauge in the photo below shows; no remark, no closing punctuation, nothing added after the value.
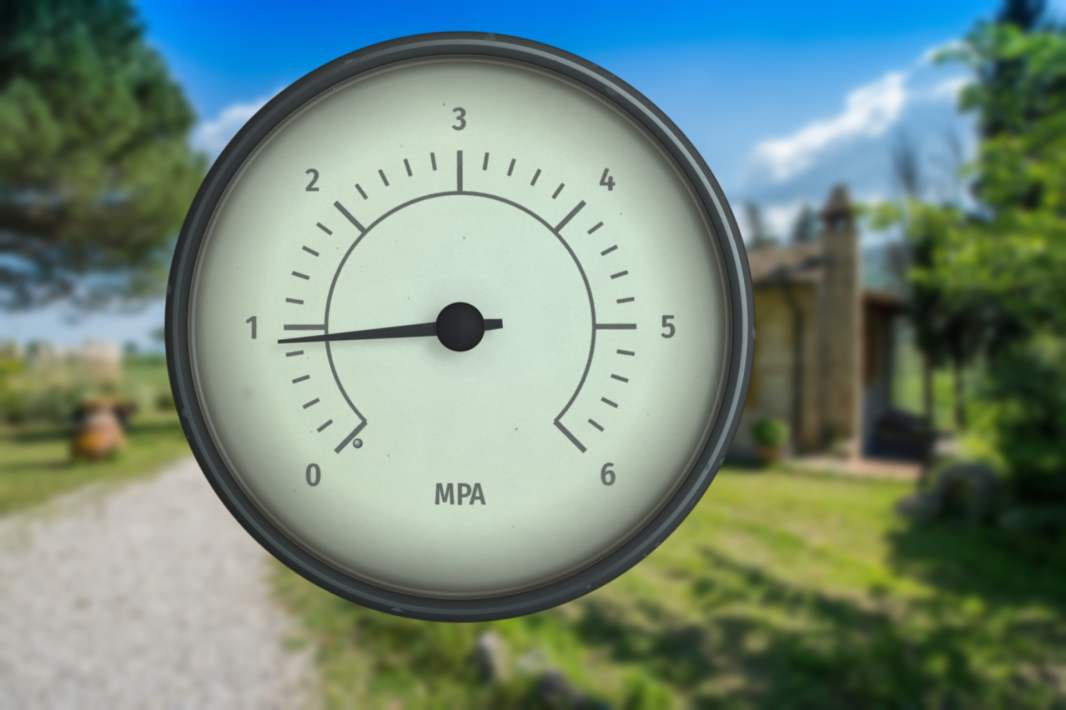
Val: 0.9 MPa
